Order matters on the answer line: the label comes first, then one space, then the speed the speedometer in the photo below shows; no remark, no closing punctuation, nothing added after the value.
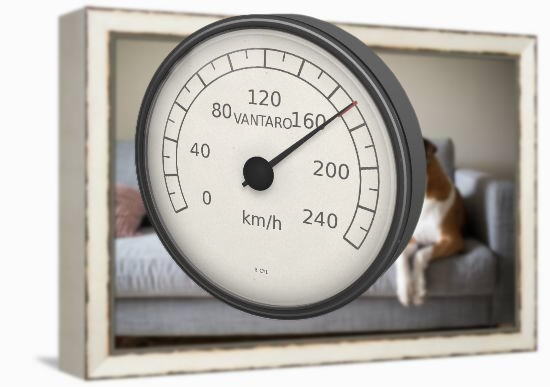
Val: 170 km/h
